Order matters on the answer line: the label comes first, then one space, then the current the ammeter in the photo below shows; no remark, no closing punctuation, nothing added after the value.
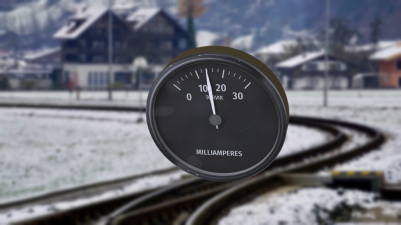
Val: 14 mA
